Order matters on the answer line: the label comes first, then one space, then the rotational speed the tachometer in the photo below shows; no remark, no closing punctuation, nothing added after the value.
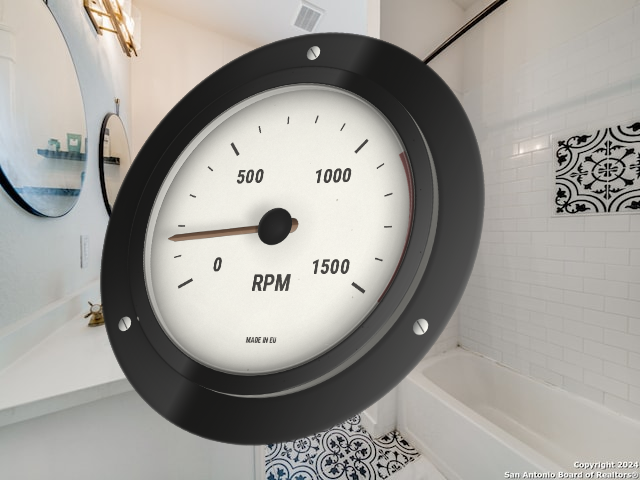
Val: 150 rpm
